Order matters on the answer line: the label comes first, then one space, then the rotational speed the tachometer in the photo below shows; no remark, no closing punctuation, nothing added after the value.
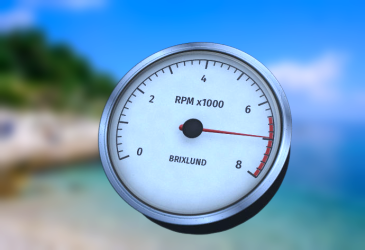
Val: 7000 rpm
